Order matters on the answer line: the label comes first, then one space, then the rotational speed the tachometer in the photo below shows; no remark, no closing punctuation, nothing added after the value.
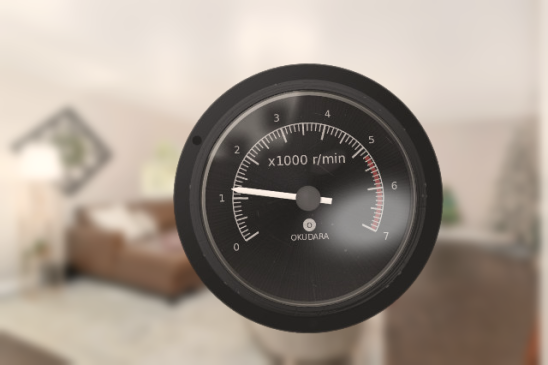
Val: 1200 rpm
